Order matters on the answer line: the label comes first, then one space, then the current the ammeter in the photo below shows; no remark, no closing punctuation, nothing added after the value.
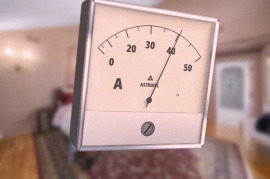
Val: 40 A
